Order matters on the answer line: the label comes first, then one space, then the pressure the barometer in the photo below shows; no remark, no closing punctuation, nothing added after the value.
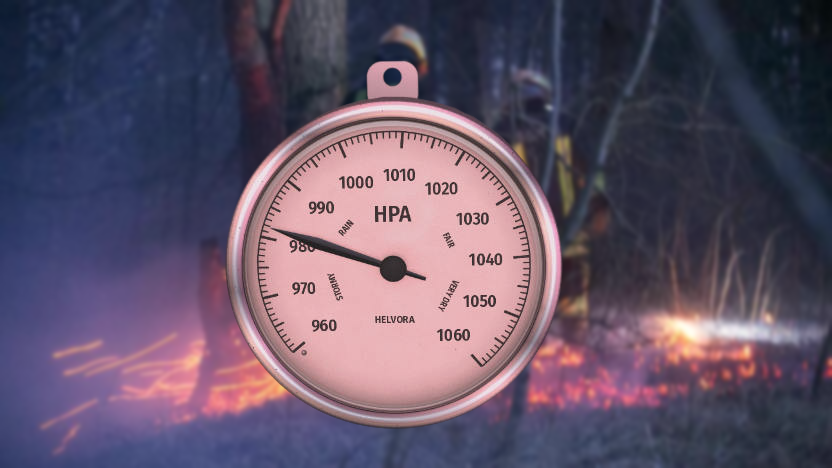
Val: 982 hPa
